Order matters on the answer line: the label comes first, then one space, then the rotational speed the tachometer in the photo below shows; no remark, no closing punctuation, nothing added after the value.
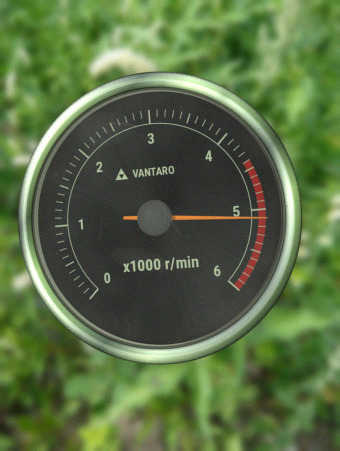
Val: 5100 rpm
